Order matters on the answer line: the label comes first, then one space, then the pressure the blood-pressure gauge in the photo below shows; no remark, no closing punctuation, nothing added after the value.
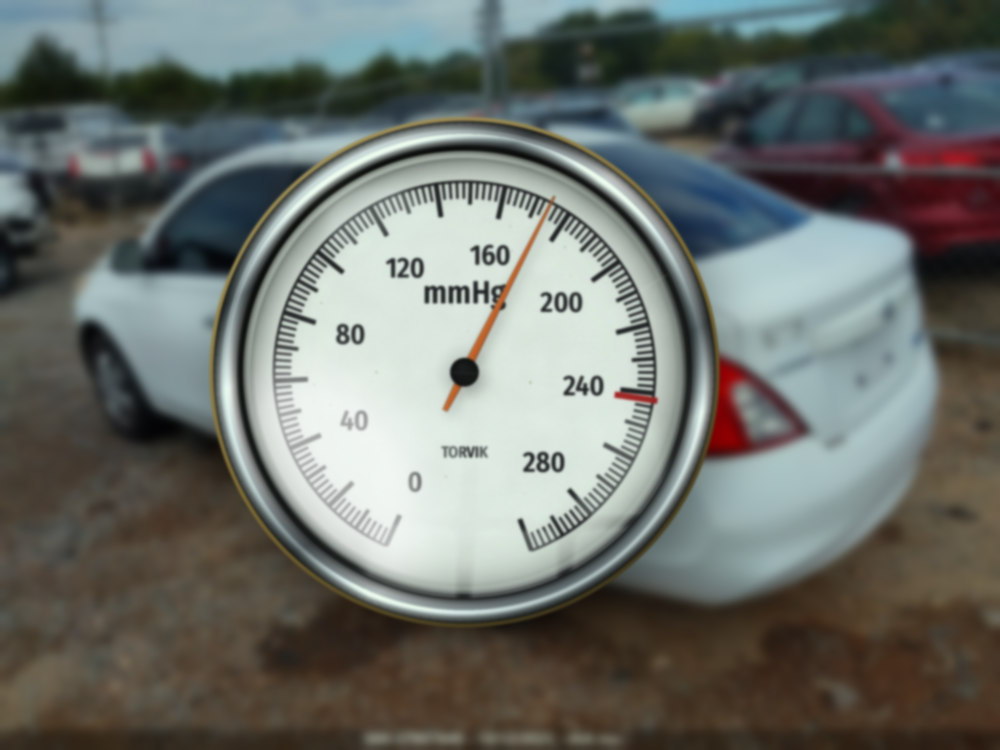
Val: 174 mmHg
